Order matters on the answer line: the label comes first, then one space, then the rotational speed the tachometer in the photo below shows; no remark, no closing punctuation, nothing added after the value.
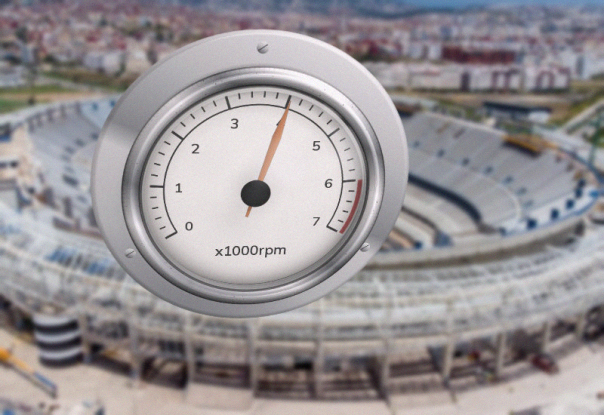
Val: 4000 rpm
